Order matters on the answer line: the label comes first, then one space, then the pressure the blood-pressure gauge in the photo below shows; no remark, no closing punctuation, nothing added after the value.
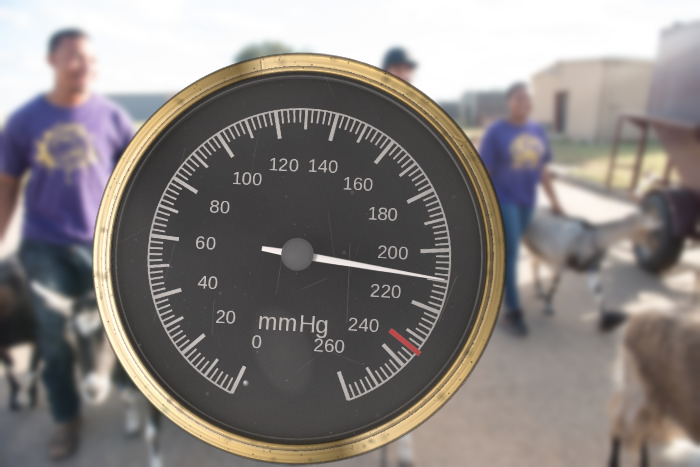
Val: 210 mmHg
